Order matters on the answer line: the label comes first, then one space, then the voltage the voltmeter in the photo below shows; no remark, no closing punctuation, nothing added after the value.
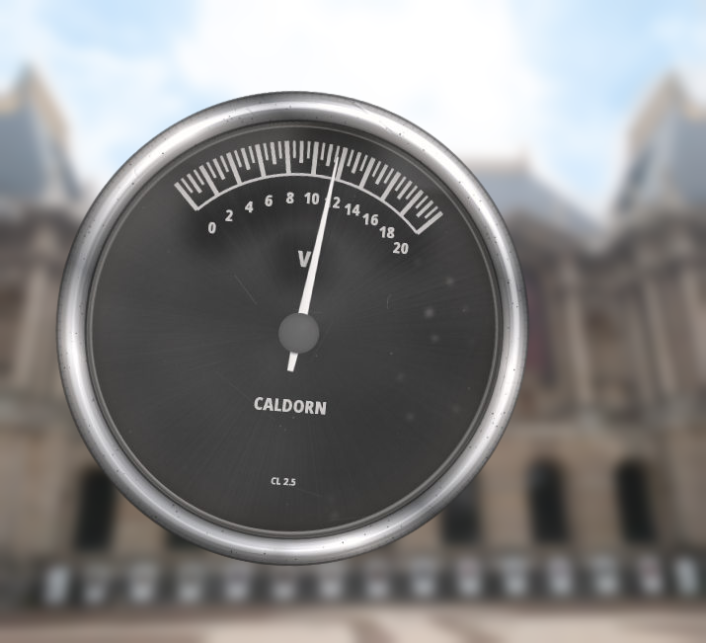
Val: 11.5 V
